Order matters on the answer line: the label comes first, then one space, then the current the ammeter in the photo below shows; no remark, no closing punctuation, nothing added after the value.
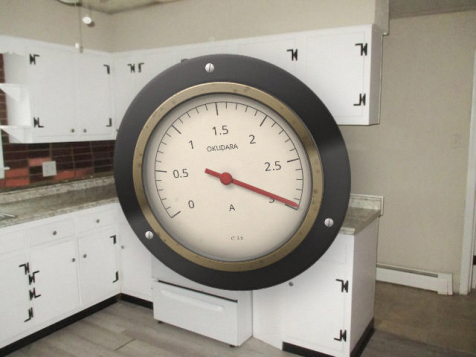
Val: 2.95 A
